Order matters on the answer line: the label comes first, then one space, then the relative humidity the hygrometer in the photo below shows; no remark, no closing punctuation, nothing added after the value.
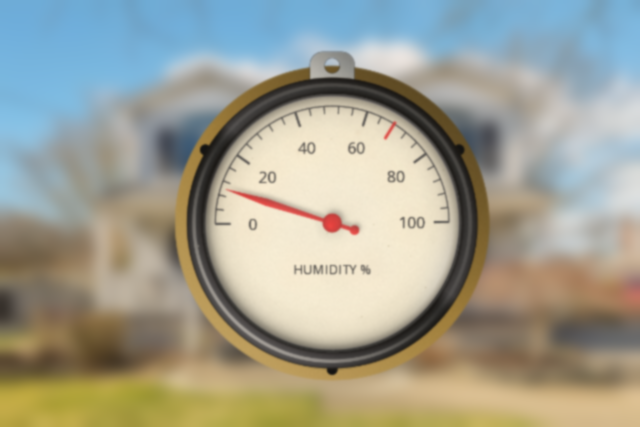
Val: 10 %
